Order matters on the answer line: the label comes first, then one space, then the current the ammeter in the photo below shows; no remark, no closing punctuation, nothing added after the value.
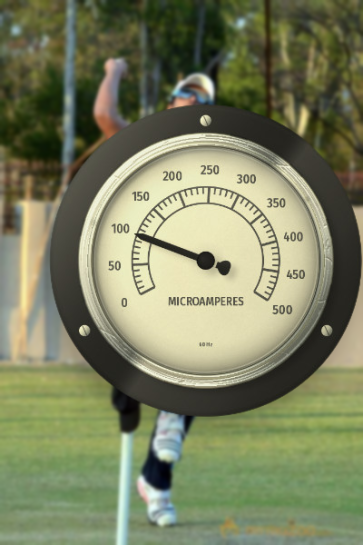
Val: 100 µA
